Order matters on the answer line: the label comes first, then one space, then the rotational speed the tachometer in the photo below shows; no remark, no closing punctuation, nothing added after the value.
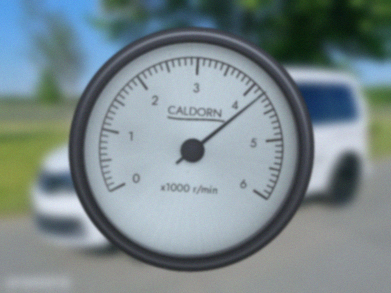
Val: 4200 rpm
